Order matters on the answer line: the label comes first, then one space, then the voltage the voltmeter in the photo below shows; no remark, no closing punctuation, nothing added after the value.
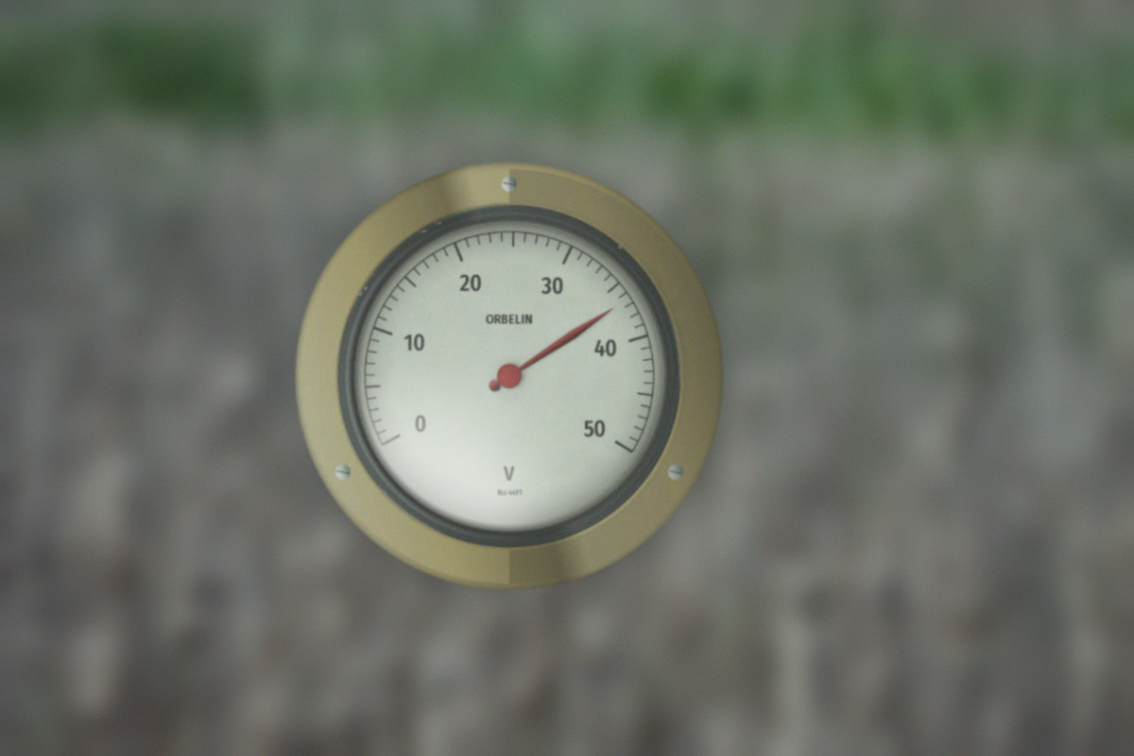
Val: 36.5 V
